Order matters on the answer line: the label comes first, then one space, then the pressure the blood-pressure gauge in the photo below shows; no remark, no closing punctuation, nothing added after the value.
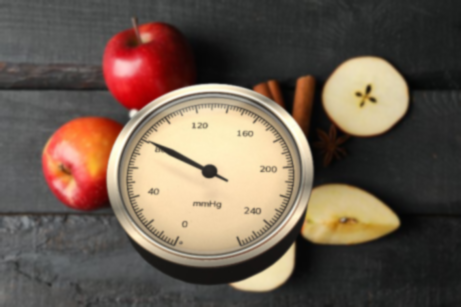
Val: 80 mmHg
